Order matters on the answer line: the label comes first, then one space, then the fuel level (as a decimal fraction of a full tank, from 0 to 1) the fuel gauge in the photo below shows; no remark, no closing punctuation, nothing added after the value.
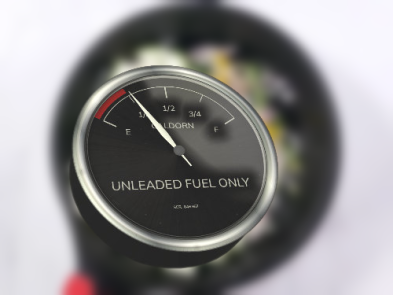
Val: 0.25
